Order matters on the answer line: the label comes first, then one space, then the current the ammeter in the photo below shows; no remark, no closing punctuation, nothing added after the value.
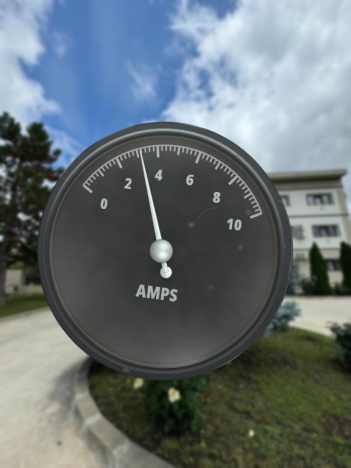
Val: 3.2 A
